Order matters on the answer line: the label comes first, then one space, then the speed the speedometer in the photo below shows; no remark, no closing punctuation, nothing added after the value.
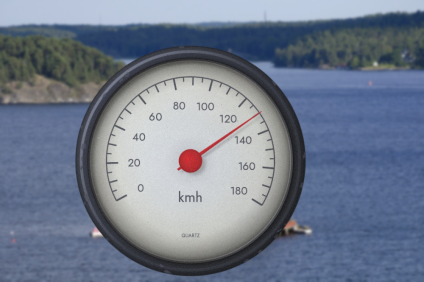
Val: 130 km/h
